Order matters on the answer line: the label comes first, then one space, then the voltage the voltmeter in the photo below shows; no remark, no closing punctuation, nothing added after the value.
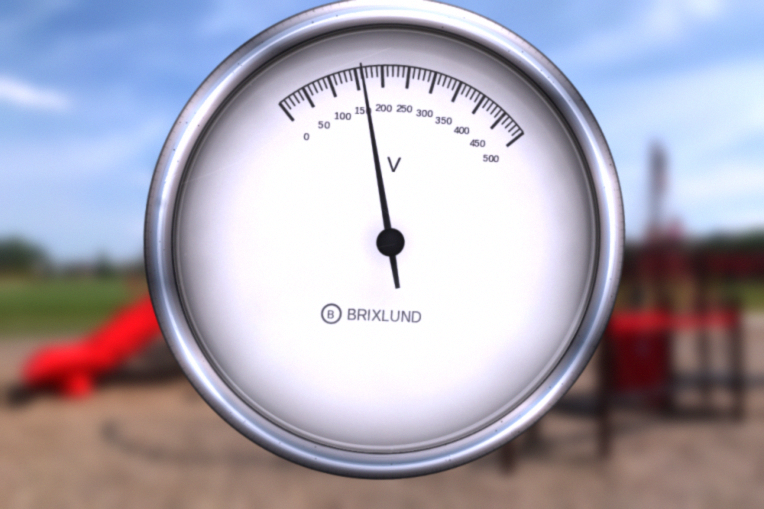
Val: 160 V
